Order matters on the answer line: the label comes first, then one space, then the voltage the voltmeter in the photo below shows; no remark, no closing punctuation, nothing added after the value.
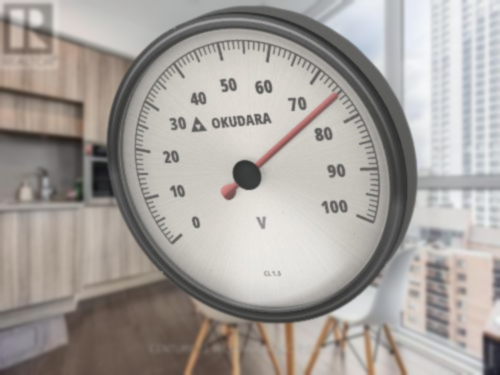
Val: 75 V
